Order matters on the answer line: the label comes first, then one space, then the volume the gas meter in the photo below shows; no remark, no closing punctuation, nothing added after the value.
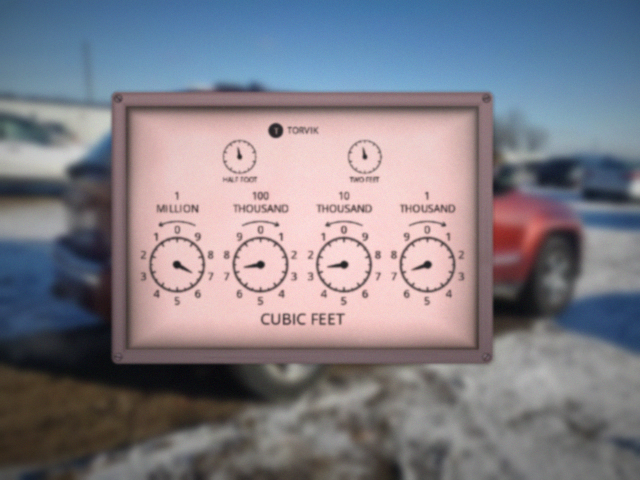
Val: 672700 ft³
